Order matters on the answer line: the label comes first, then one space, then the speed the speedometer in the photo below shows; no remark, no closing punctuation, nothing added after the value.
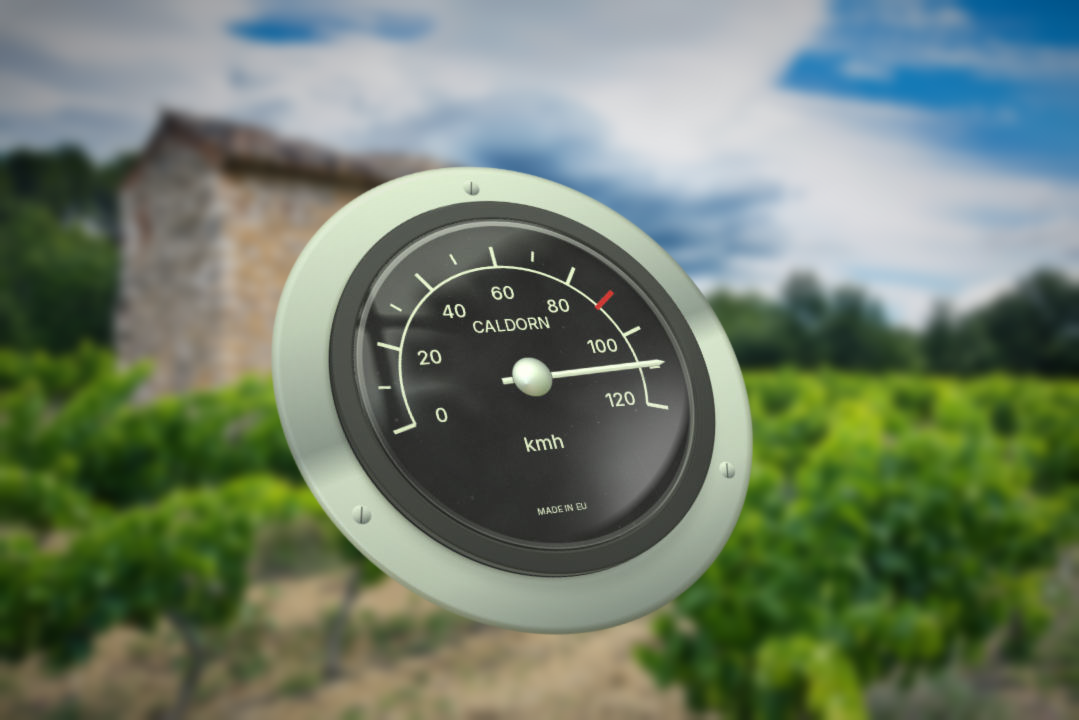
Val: 110 km/h
